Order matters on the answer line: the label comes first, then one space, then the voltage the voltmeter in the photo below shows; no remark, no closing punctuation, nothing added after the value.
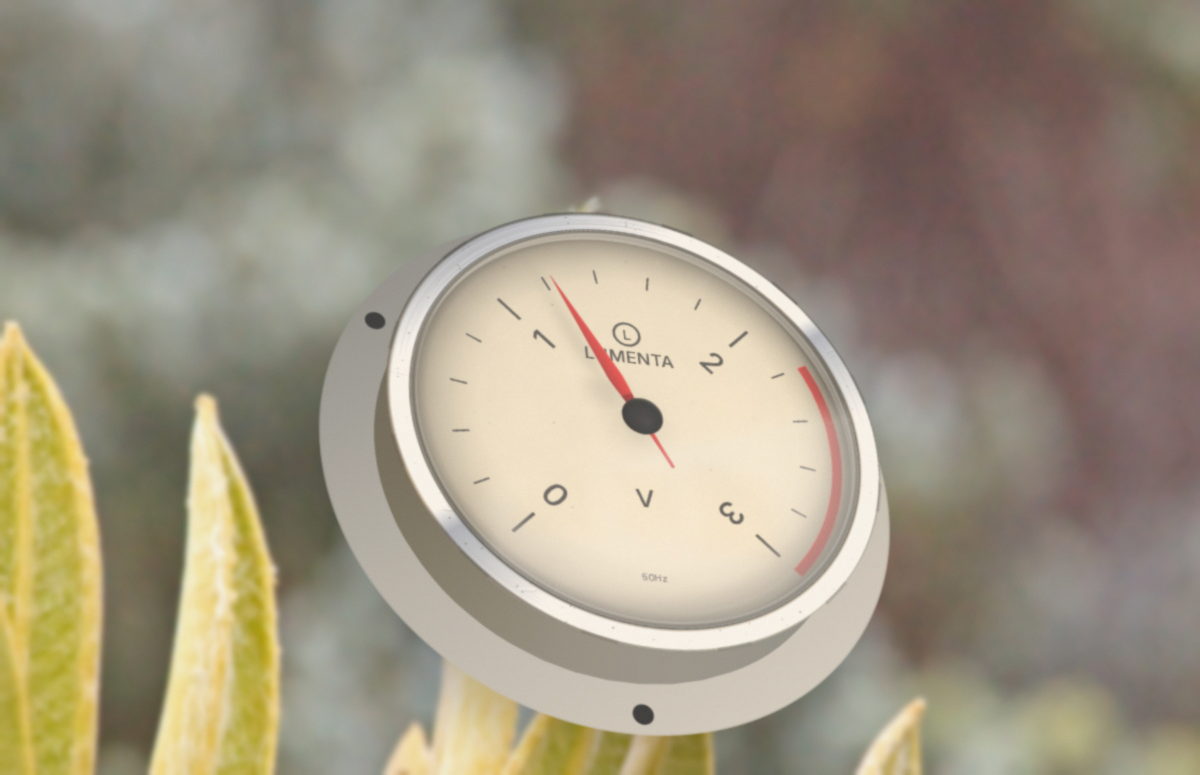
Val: 1.2 V
